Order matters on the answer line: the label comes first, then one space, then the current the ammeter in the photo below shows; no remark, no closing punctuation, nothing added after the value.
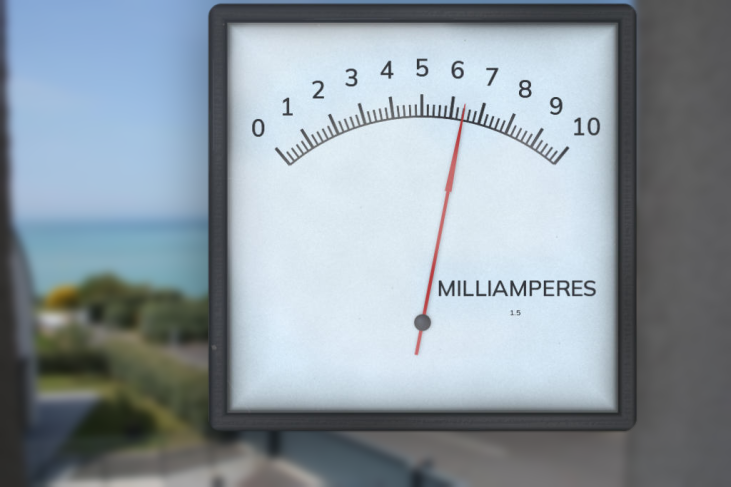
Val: 6.4 mA
